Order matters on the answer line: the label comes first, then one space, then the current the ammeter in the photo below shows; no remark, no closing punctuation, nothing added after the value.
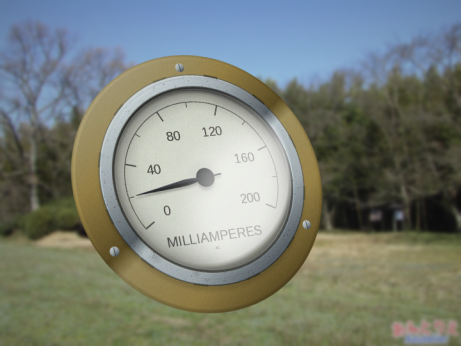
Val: 20 mA
